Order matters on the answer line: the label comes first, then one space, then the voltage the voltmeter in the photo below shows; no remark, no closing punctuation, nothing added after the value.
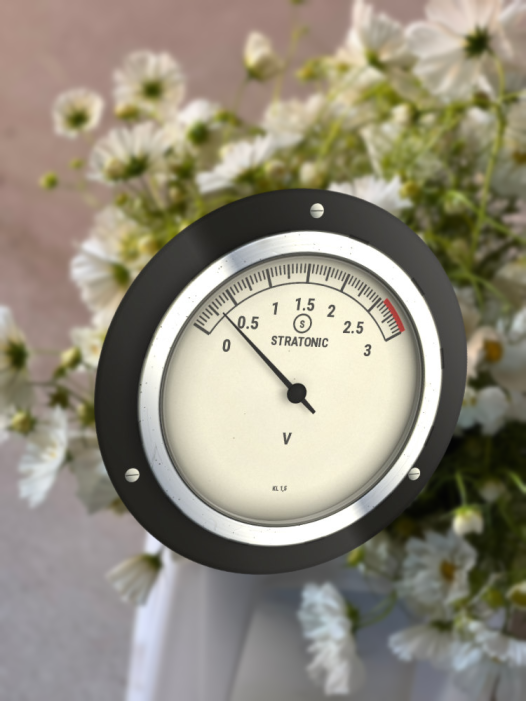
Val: 0.3 V
